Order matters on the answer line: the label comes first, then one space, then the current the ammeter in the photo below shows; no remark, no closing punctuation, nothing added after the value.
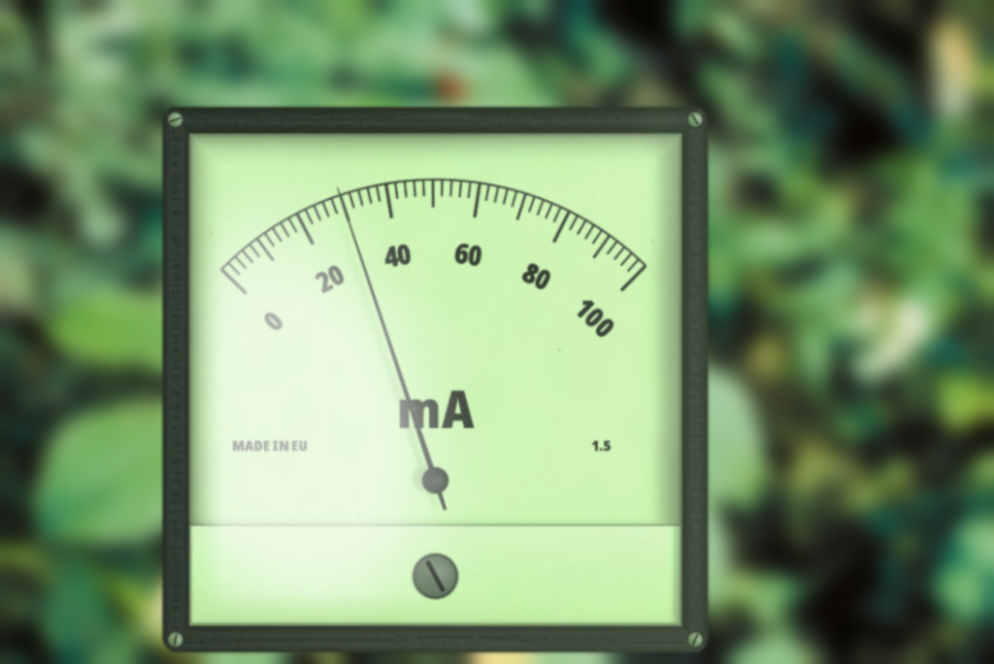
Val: 30 mA
